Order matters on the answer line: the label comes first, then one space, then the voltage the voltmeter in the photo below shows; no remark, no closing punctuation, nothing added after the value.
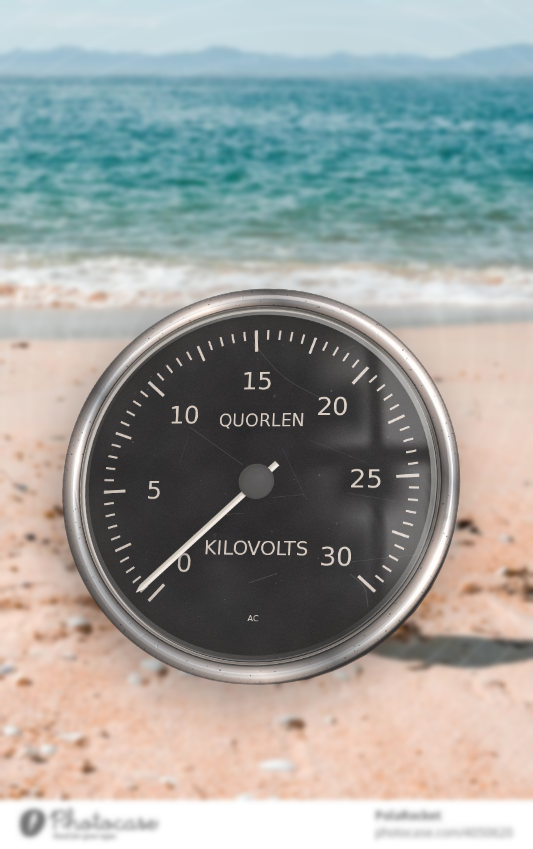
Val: 0.5 kV
